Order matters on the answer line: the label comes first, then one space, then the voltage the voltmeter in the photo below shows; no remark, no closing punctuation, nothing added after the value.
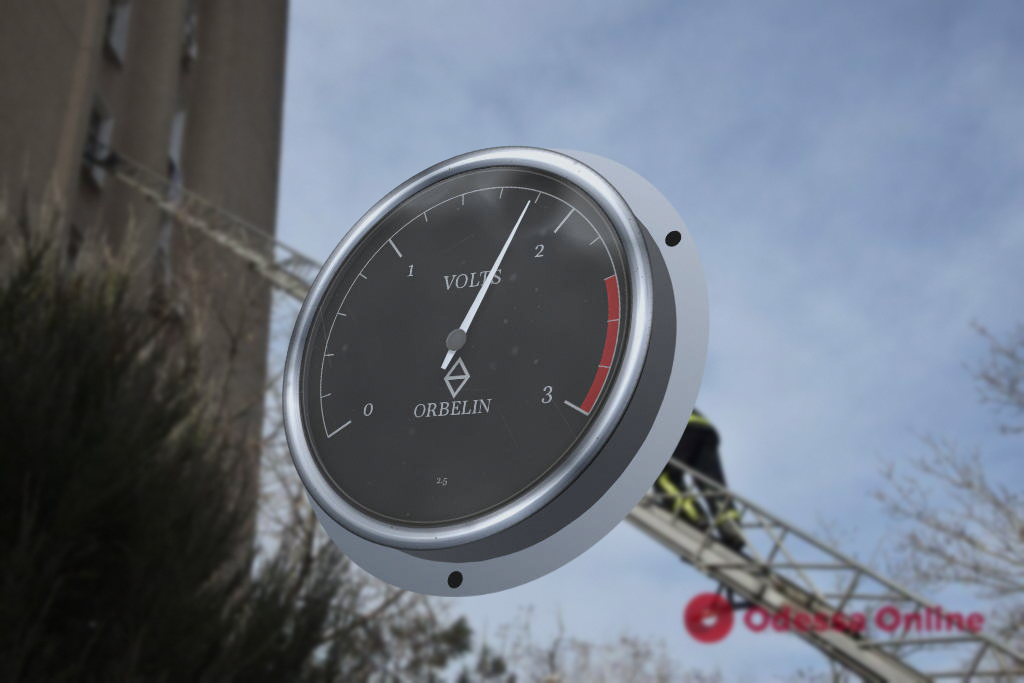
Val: 1.8 V
